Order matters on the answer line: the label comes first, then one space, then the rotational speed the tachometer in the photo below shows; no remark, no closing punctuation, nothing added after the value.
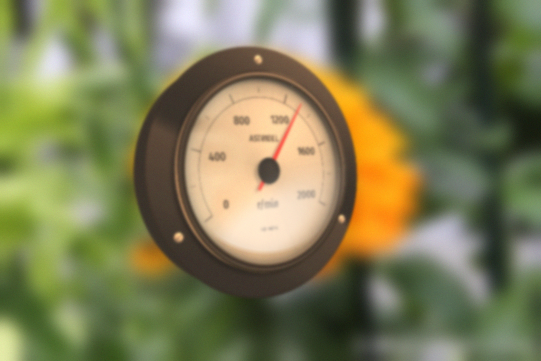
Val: 1300 rpm
